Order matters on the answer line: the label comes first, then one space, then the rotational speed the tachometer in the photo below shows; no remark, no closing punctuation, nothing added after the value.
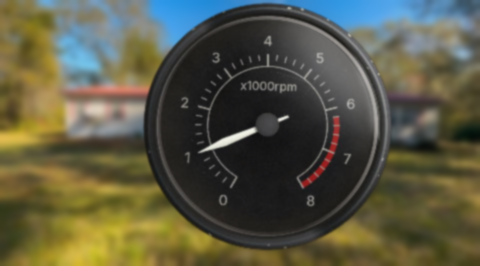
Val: 1000 rpm
